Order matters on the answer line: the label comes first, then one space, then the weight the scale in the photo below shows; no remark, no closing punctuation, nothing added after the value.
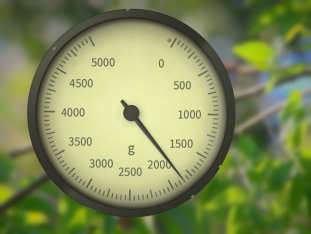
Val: 1850 g
